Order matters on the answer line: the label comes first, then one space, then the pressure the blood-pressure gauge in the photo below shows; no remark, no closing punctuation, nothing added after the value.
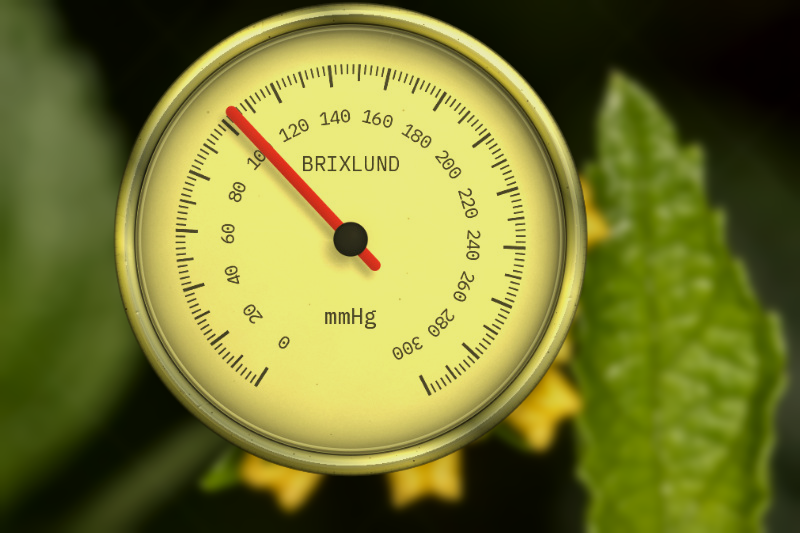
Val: 104 mmHg
